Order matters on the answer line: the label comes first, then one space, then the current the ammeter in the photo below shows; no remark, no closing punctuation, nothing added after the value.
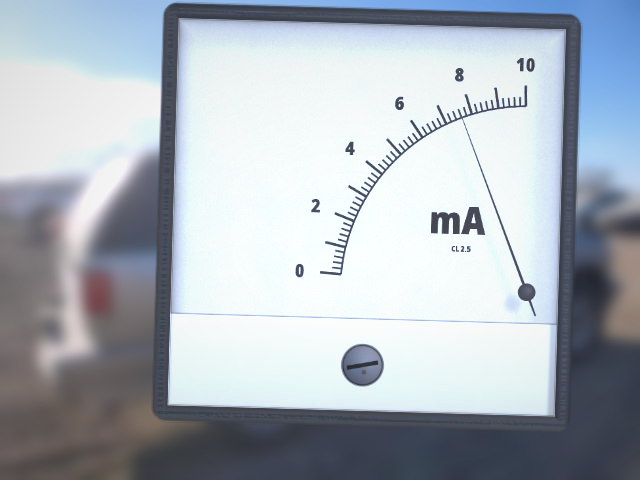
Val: 7.6 mA
